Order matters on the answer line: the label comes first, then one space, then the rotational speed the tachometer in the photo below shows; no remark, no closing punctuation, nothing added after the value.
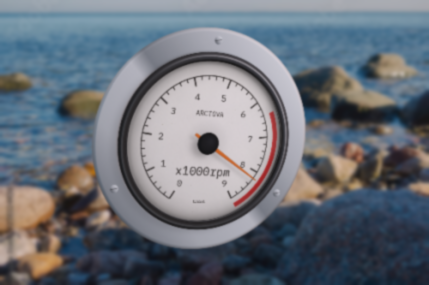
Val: 8200 rpm
